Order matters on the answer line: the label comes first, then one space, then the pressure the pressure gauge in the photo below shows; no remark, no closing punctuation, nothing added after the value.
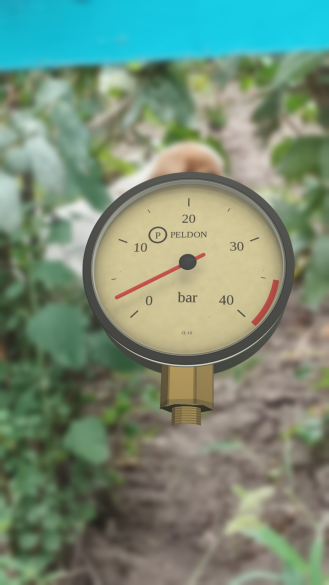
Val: 2.5 bar
